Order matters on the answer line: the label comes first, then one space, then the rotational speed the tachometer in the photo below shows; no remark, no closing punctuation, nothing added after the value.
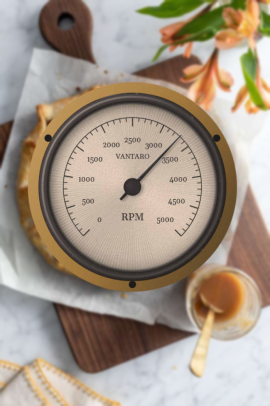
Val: 3300 rpm
